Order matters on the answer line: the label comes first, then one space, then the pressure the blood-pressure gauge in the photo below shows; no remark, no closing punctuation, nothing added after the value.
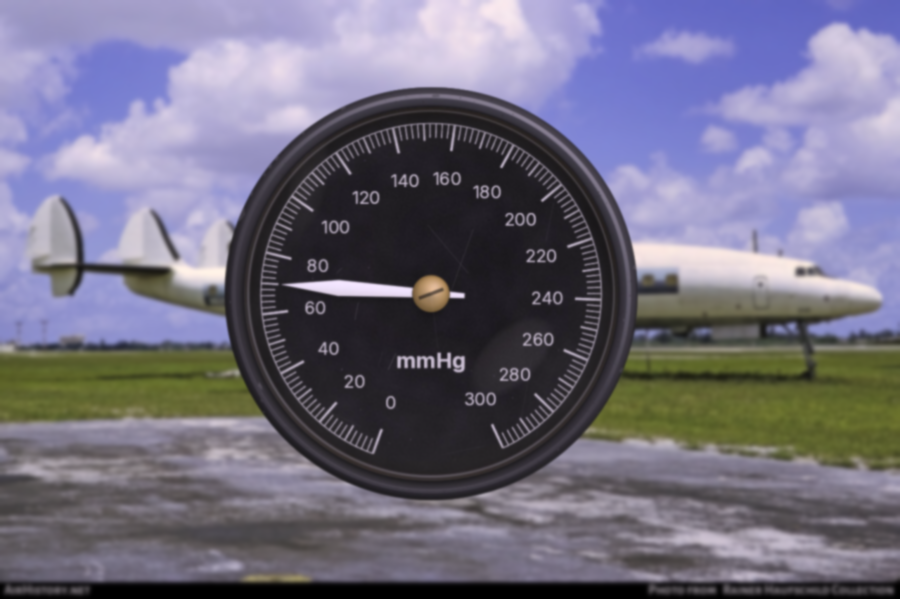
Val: 70 mmHg
